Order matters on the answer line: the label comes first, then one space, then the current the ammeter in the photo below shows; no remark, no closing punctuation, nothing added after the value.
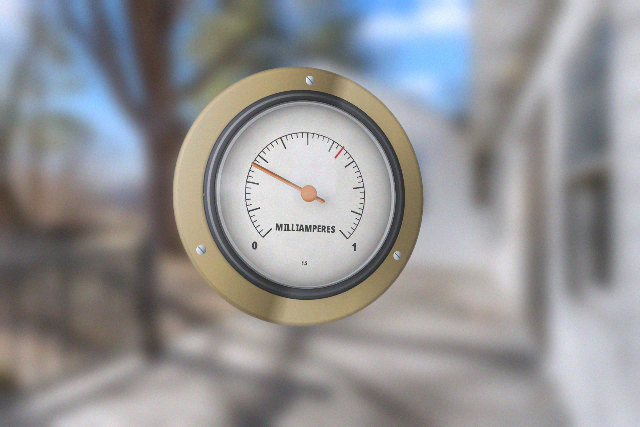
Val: 0.26 mA
